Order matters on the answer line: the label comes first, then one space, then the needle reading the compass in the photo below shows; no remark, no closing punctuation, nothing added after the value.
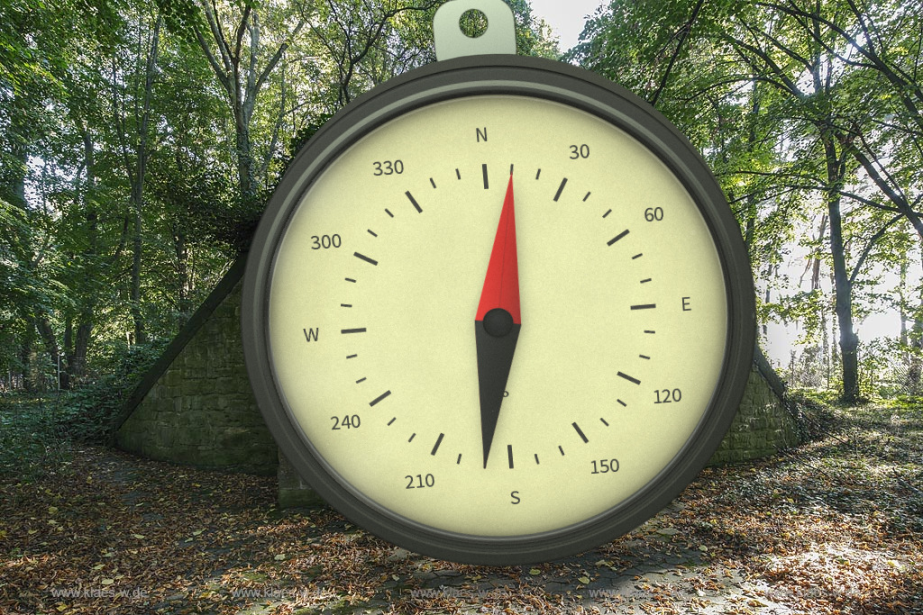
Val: 10 °
